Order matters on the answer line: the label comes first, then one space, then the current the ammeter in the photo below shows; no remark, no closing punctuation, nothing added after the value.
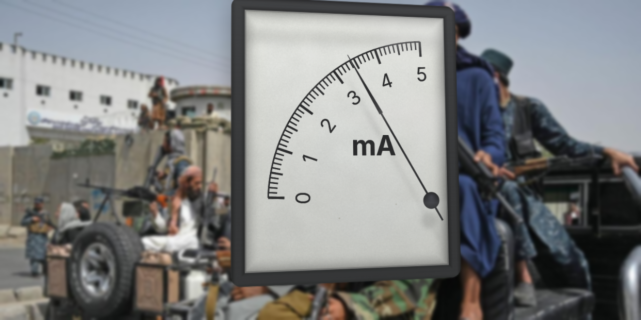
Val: 3.4 mA
